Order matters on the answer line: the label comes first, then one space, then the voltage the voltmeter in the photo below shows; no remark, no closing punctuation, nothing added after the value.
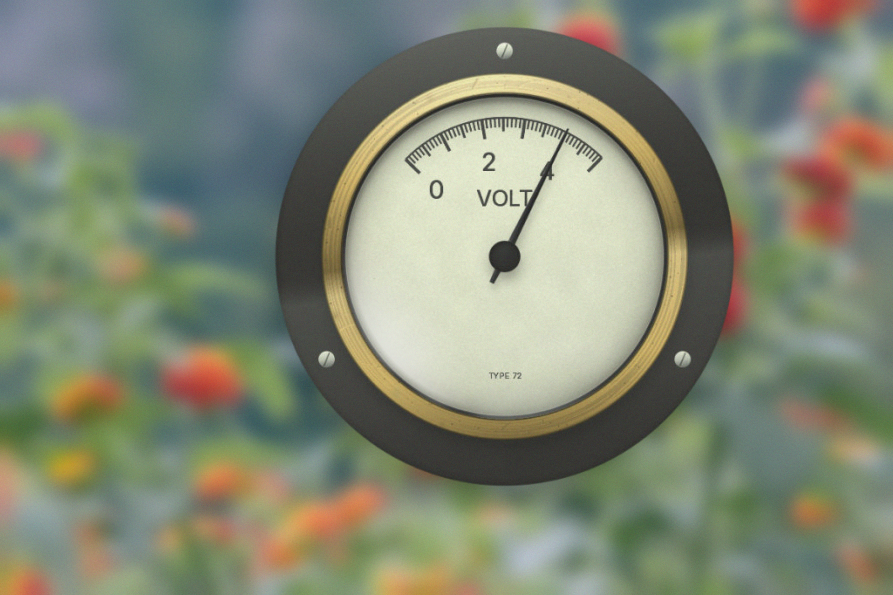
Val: 4 V
